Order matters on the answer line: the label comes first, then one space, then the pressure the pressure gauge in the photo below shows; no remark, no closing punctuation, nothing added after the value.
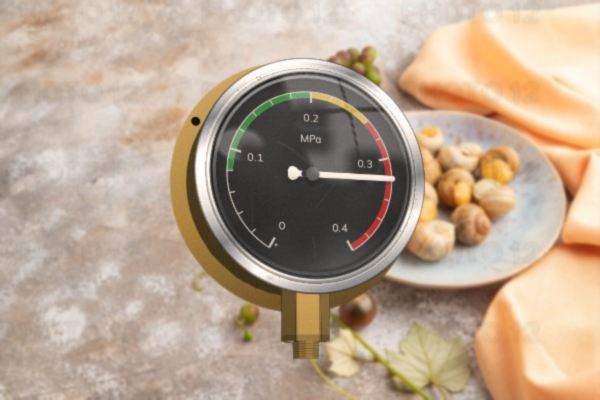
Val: 0.32 MPa
